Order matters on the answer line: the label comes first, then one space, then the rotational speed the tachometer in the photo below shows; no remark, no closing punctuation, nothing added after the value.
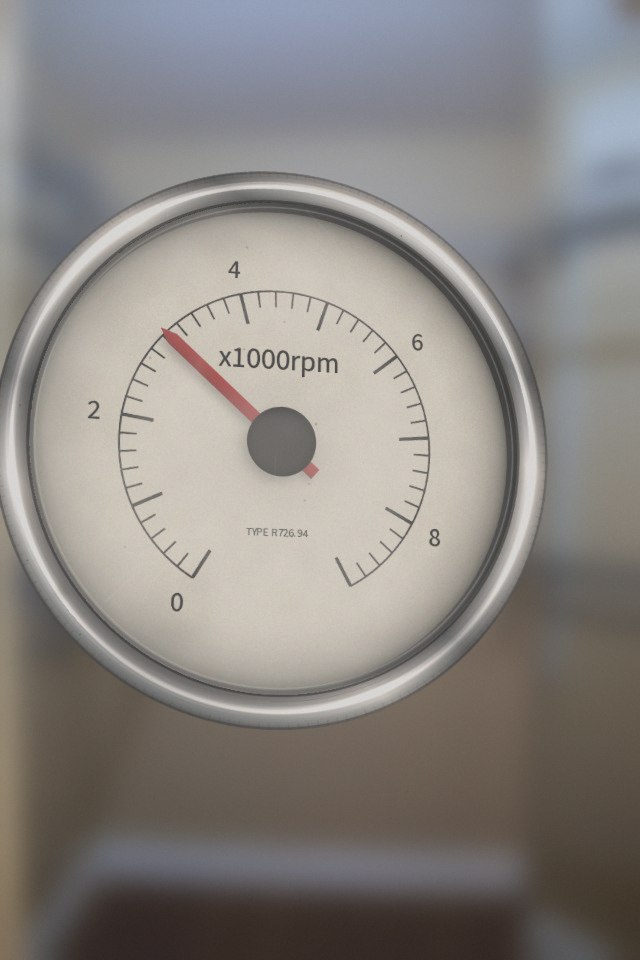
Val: 3000 rpm
